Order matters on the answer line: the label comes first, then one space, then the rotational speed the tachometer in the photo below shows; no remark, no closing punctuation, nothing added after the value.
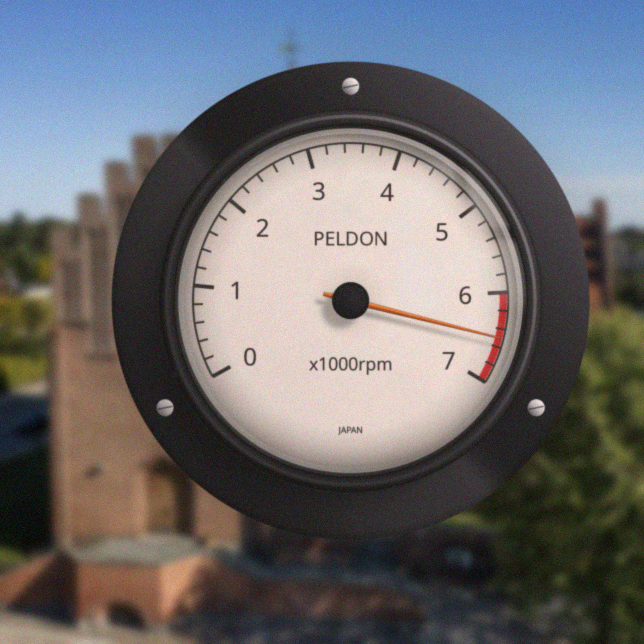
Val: 6500 rpm
